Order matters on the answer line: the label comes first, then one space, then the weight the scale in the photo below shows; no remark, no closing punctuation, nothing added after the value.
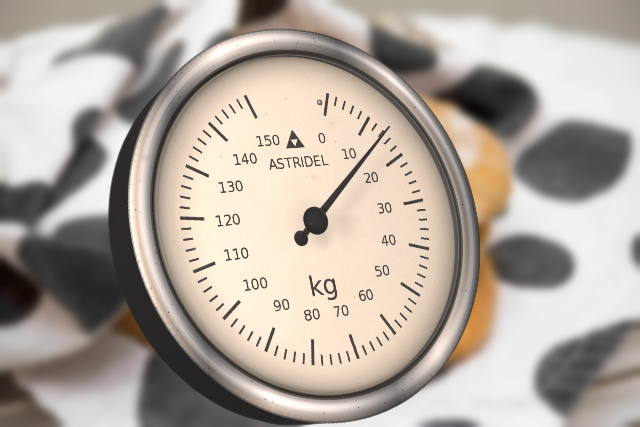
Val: 14 kg
